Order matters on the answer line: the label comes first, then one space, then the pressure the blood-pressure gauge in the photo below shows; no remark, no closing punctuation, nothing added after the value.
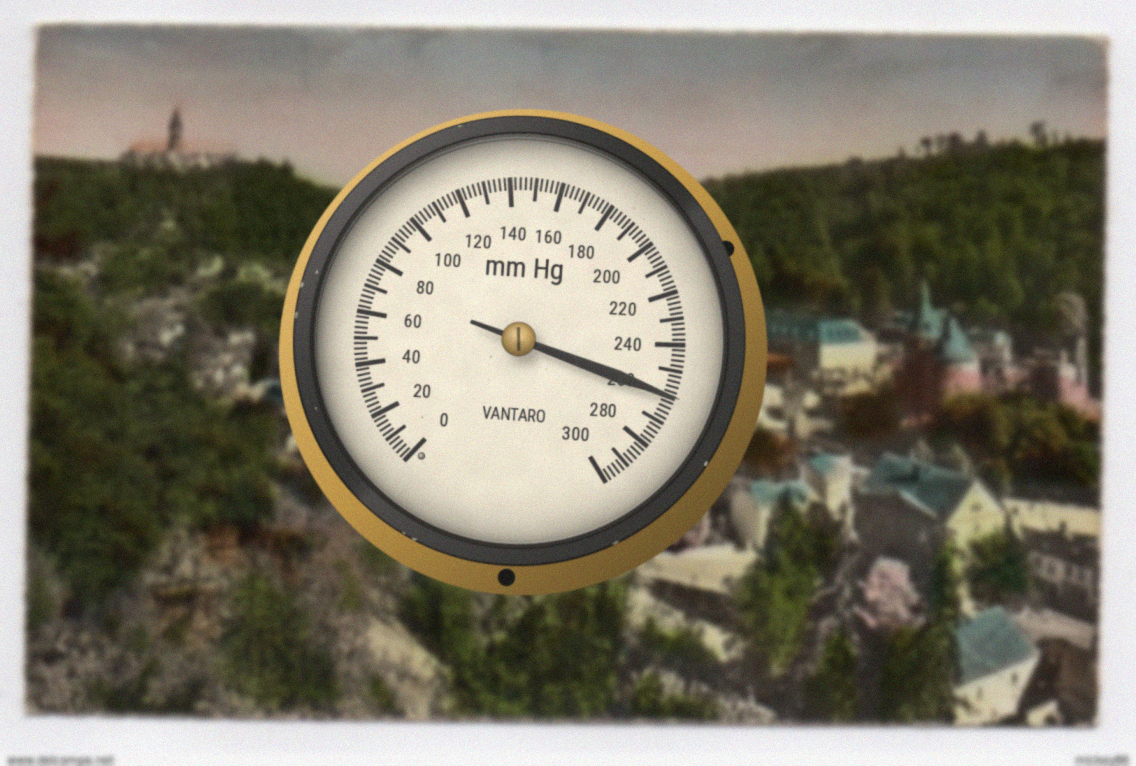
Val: 260 mmHg
